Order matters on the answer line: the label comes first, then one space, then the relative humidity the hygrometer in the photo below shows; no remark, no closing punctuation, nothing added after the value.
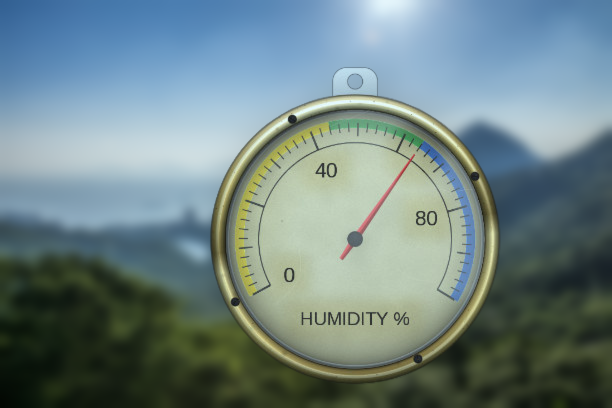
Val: 64 %
